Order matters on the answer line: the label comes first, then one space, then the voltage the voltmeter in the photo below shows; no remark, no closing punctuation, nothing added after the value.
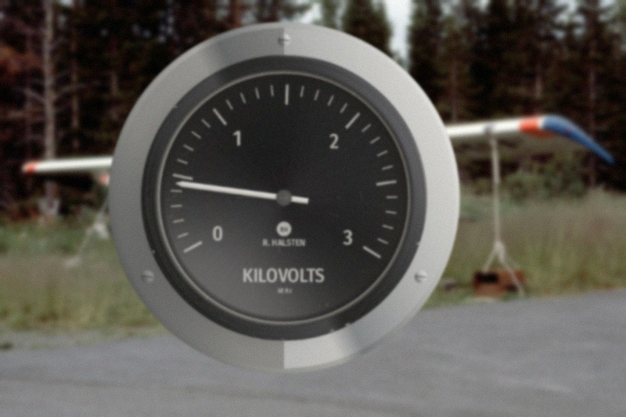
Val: 0.45 kV
